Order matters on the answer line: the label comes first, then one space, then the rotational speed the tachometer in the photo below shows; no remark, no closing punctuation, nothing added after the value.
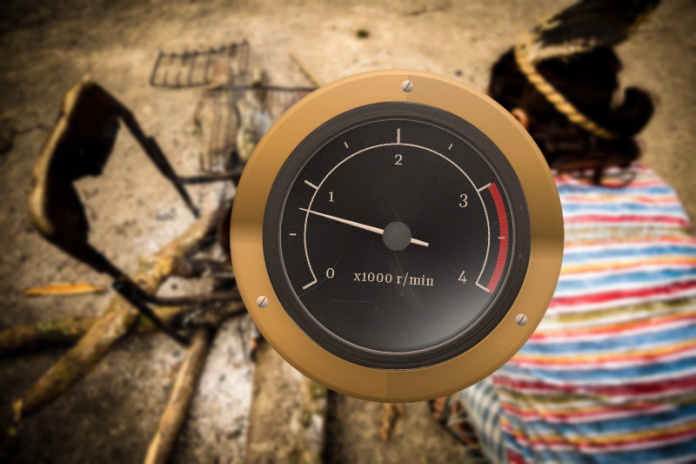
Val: 750 rpm
